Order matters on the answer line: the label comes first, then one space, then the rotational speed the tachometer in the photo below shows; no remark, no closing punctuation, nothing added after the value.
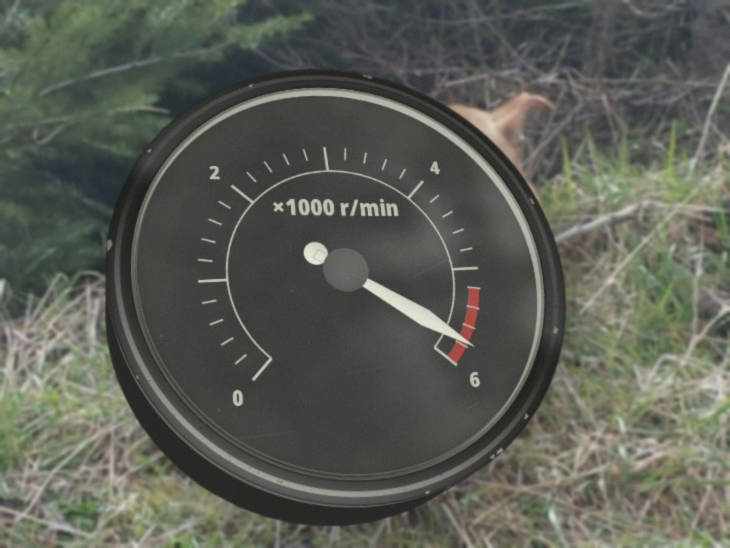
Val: 5800 rpm
